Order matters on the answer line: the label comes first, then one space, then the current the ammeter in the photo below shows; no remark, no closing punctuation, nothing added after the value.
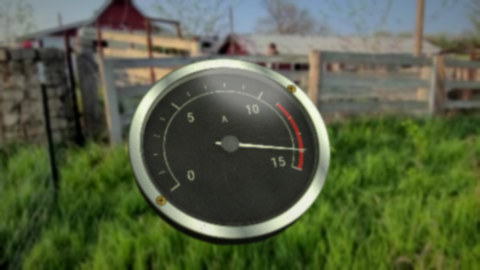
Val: 14 A
